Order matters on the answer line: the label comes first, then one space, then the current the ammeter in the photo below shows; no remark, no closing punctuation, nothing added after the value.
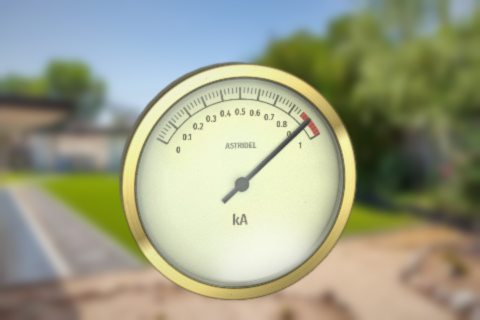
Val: 0.9 kA
